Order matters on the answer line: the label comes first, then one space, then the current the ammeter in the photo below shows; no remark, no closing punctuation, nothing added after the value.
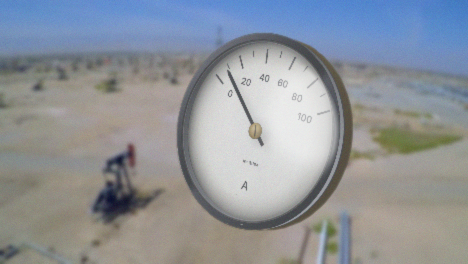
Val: 10 A
